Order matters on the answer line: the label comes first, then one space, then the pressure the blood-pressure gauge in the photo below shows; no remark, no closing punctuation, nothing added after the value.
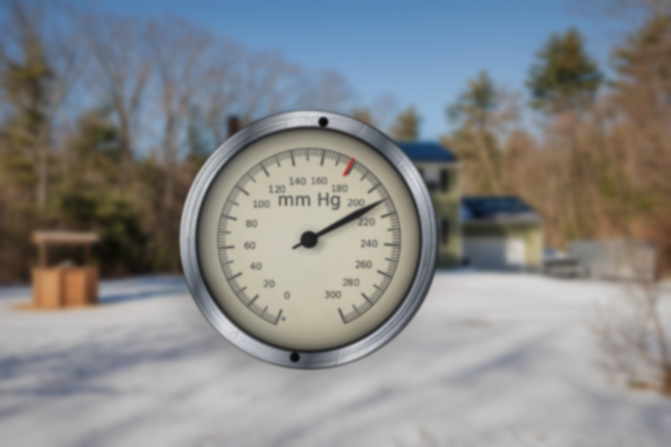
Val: 210 mmHg
